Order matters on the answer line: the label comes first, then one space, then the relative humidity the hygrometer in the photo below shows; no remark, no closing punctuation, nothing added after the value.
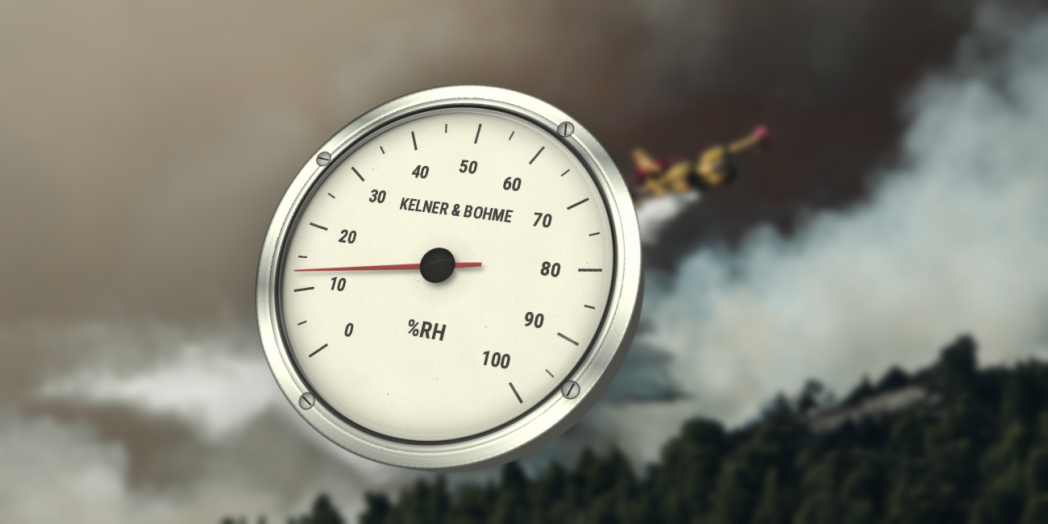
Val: 12.5 %
